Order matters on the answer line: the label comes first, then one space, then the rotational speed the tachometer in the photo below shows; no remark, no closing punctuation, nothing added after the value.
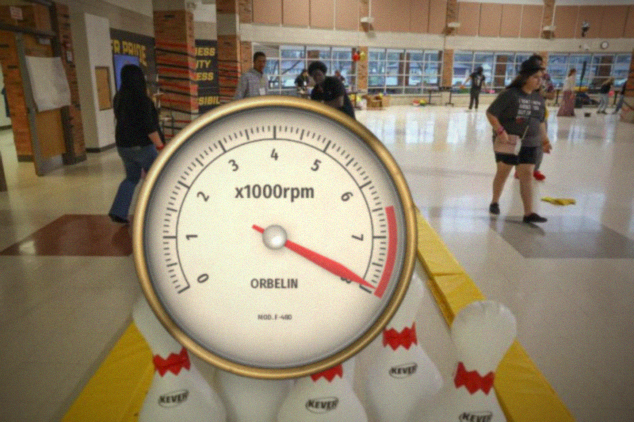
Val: 7900 rpm
